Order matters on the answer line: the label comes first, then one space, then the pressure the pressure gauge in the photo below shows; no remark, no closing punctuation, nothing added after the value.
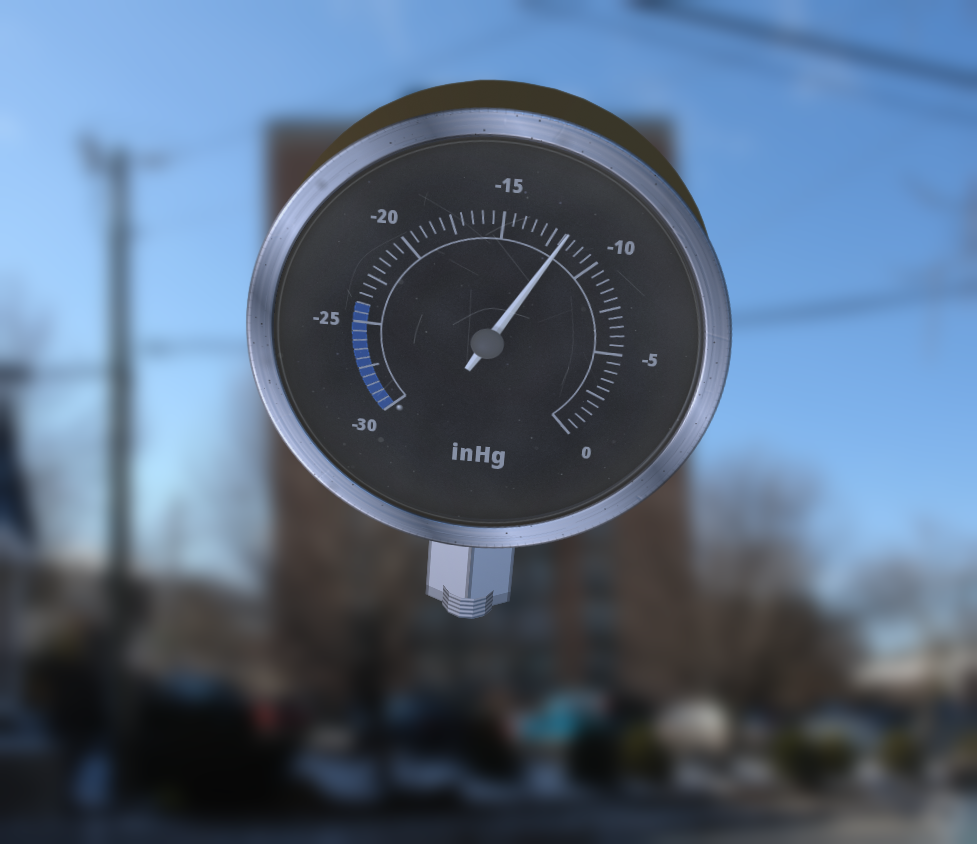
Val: -12 inHg
